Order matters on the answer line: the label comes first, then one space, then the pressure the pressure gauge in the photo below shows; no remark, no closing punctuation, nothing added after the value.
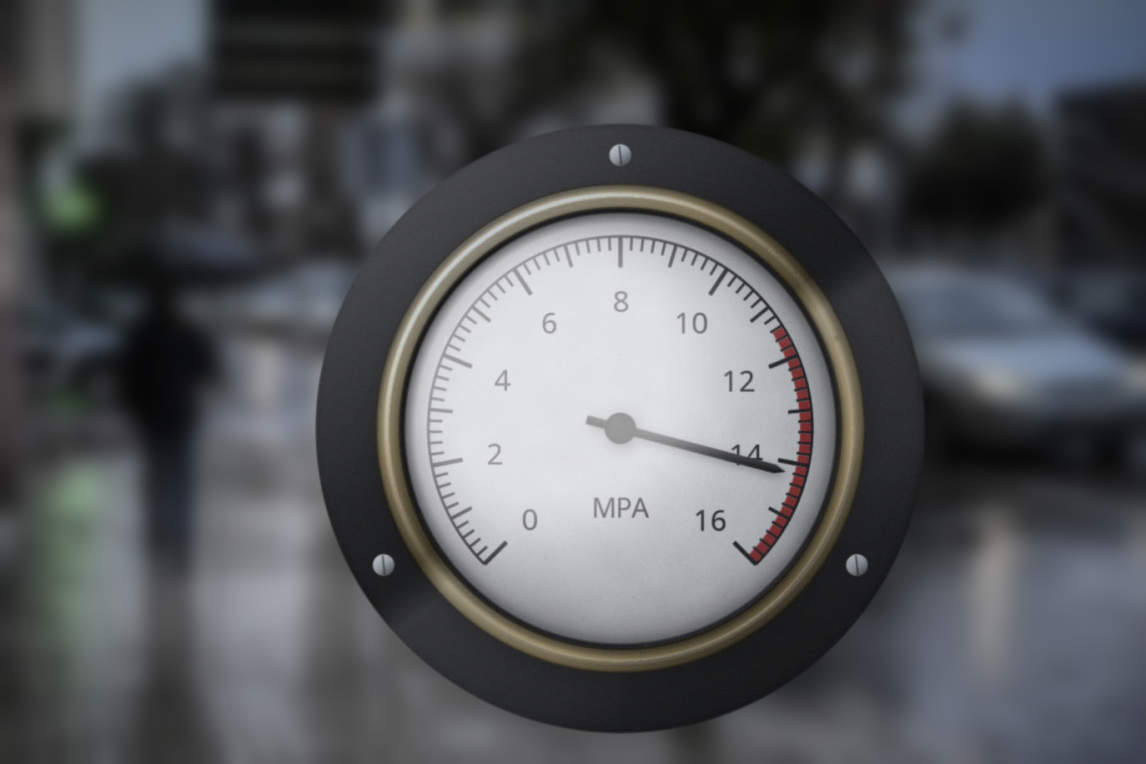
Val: 14.2 MPa
